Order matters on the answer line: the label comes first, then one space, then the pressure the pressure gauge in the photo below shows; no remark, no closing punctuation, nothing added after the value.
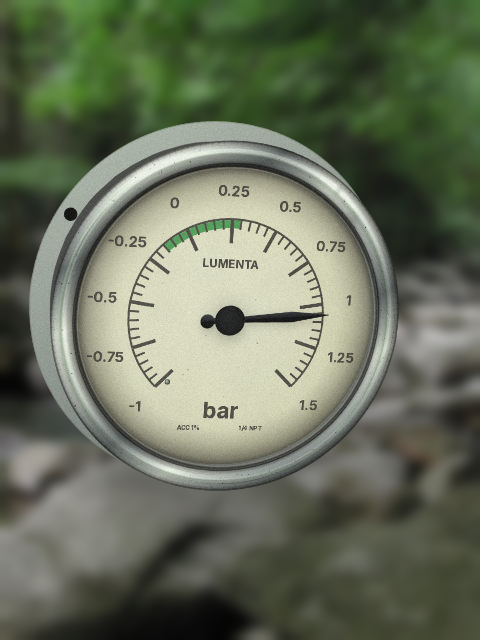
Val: 1.05 bar
